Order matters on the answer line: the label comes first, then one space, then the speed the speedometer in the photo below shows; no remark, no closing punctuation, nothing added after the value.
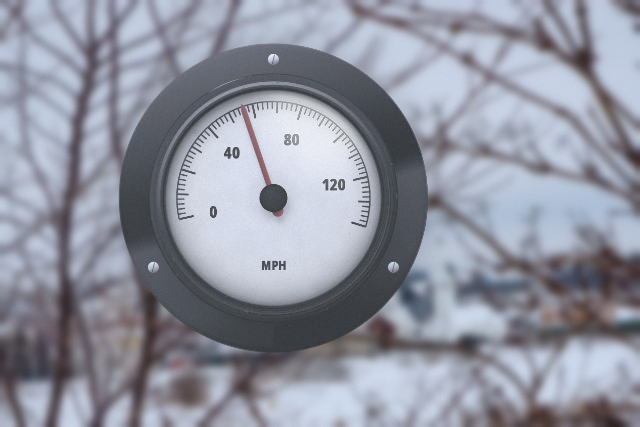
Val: 56 mph
